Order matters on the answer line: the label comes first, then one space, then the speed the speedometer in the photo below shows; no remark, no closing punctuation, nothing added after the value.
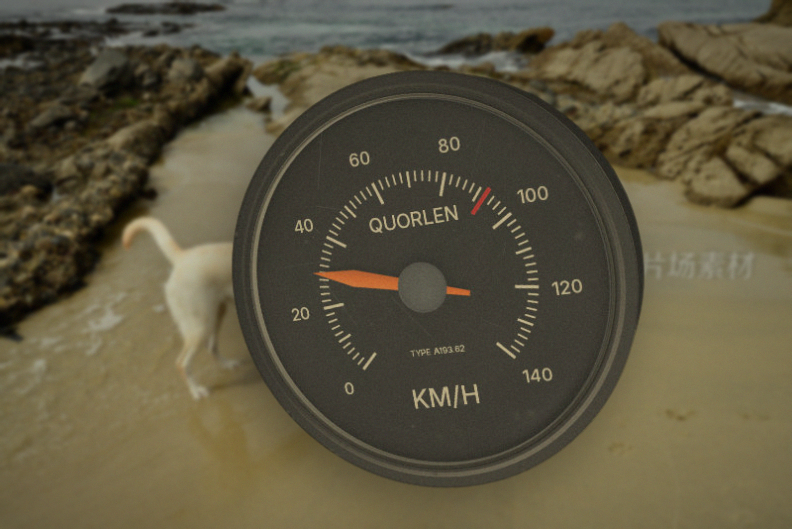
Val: 30 km/h
